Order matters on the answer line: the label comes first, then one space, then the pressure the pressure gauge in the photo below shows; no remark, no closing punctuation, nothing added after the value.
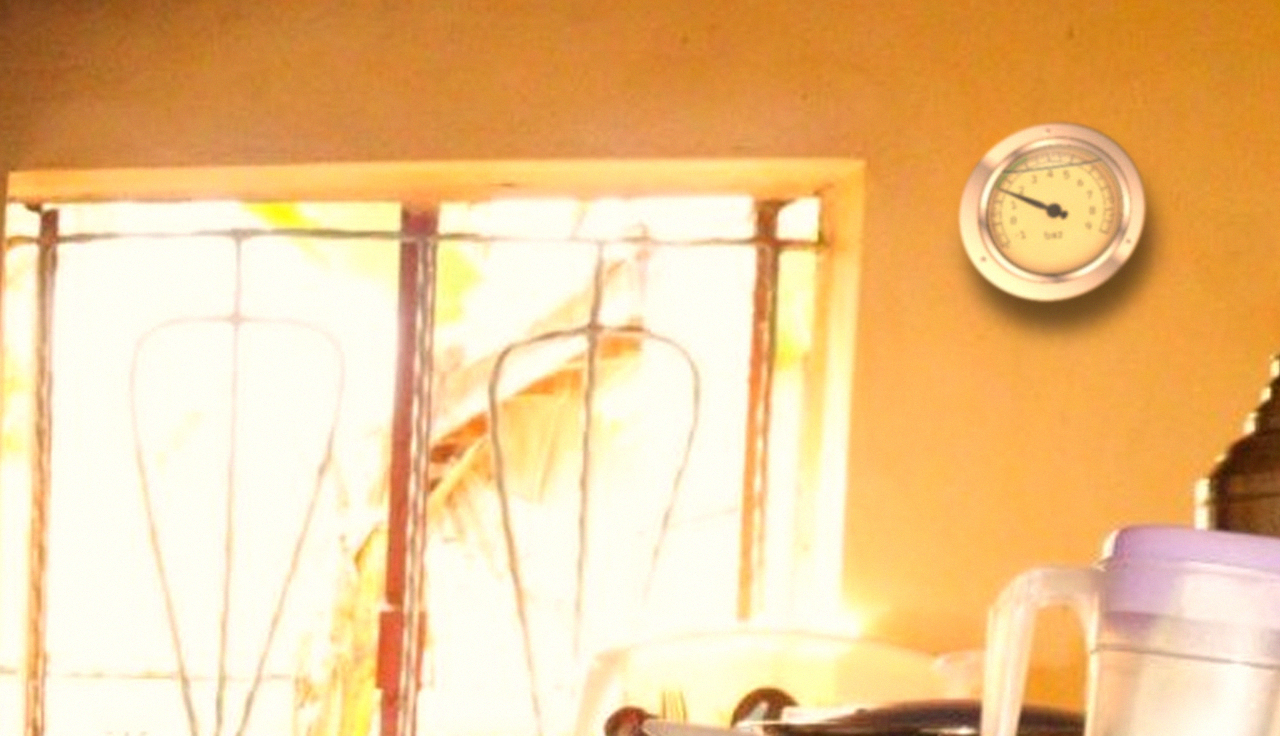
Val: 1.5 bar
